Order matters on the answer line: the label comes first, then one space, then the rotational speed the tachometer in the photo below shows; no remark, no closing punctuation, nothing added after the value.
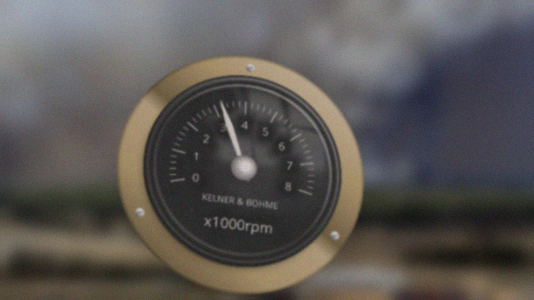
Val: 3200 rpm
